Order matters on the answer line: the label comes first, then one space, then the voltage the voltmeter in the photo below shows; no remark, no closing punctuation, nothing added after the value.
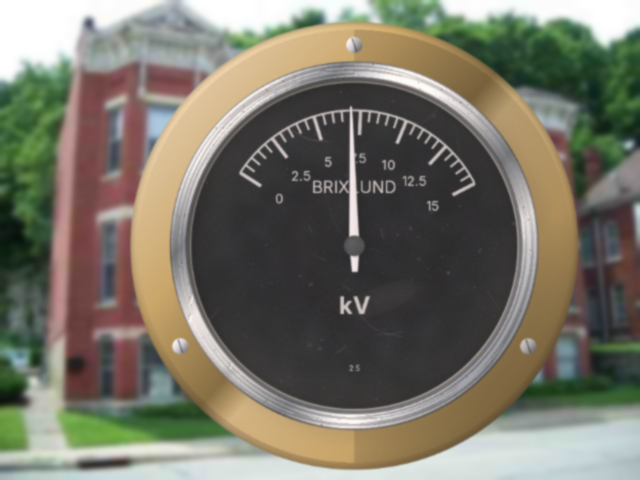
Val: 7 kV
